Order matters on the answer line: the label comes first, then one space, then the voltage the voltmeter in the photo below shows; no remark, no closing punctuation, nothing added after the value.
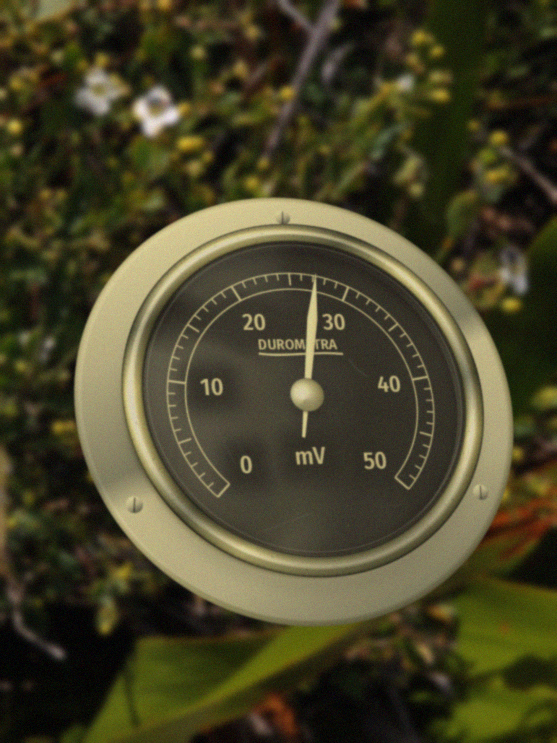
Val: 27 mV
